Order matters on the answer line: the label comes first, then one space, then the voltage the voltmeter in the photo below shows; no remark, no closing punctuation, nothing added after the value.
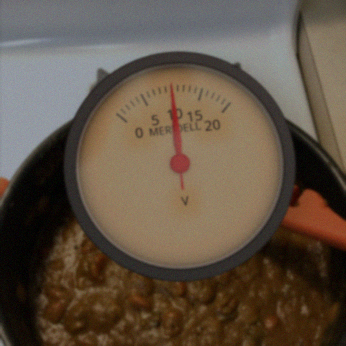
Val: 10 V
